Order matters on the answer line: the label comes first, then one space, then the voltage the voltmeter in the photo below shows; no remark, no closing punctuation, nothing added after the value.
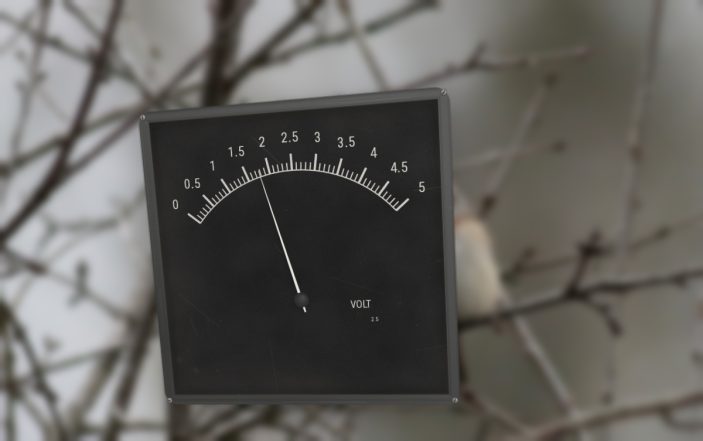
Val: 1.8 V
